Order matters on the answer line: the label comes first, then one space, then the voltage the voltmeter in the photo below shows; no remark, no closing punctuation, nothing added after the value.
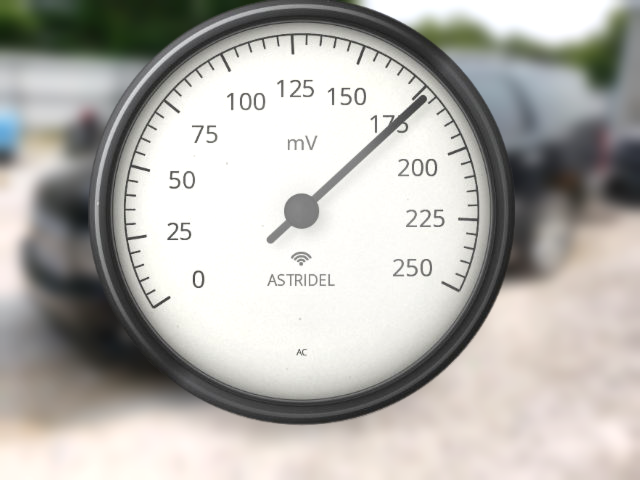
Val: 177.5 mV
